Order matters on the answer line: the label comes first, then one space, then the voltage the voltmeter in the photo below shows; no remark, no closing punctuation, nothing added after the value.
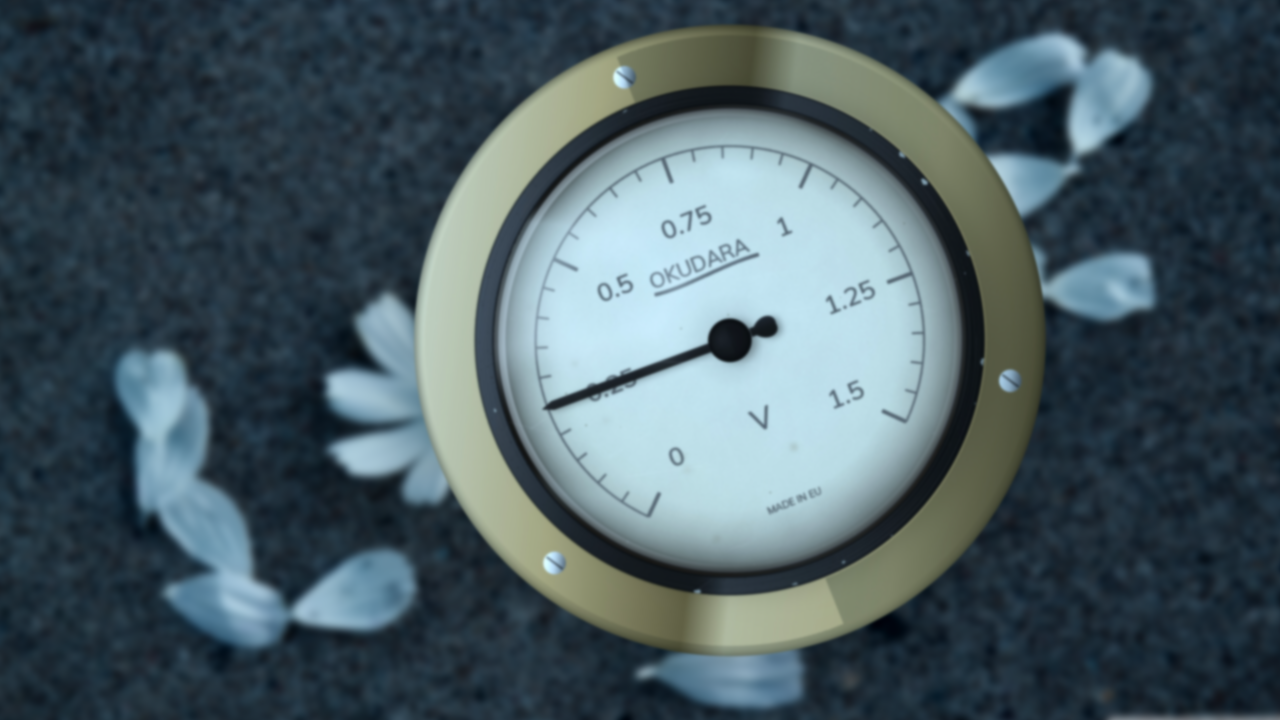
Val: 0.25 V
